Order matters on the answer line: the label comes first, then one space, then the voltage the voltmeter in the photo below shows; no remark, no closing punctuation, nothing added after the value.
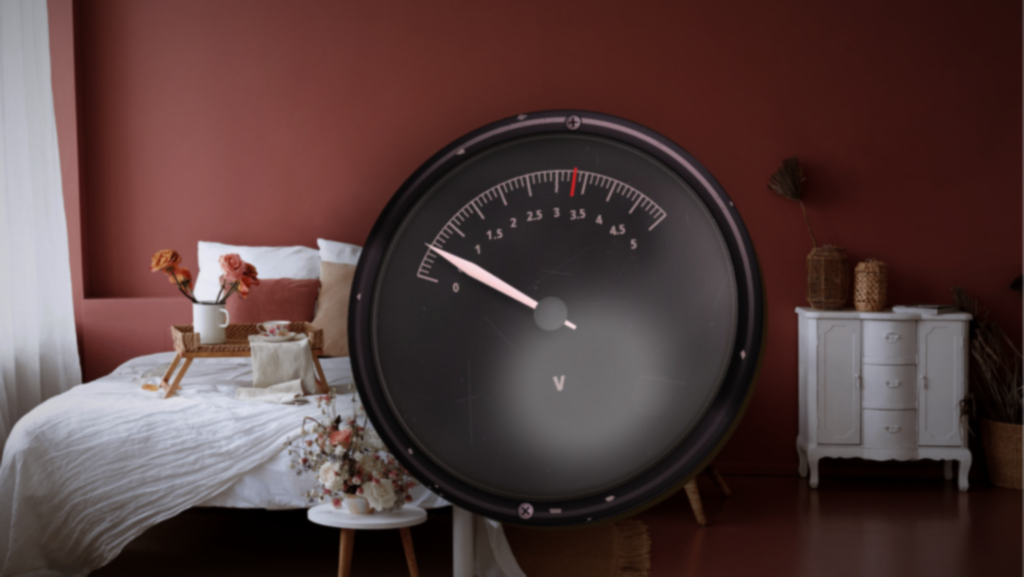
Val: 0.5 V
